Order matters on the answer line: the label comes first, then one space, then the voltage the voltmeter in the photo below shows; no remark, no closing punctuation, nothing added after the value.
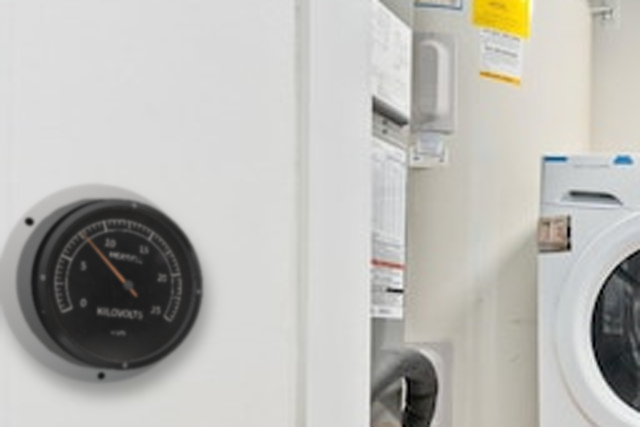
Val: 7.5 kV
